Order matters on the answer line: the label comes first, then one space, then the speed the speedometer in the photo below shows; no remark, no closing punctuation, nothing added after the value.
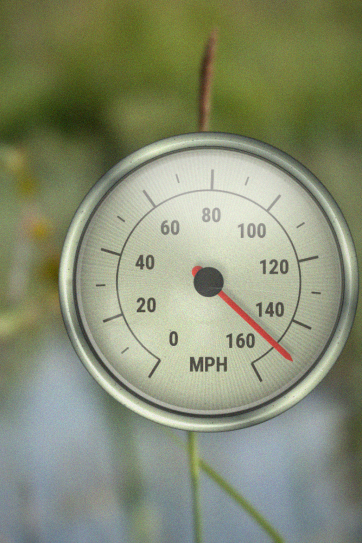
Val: 150 mph
